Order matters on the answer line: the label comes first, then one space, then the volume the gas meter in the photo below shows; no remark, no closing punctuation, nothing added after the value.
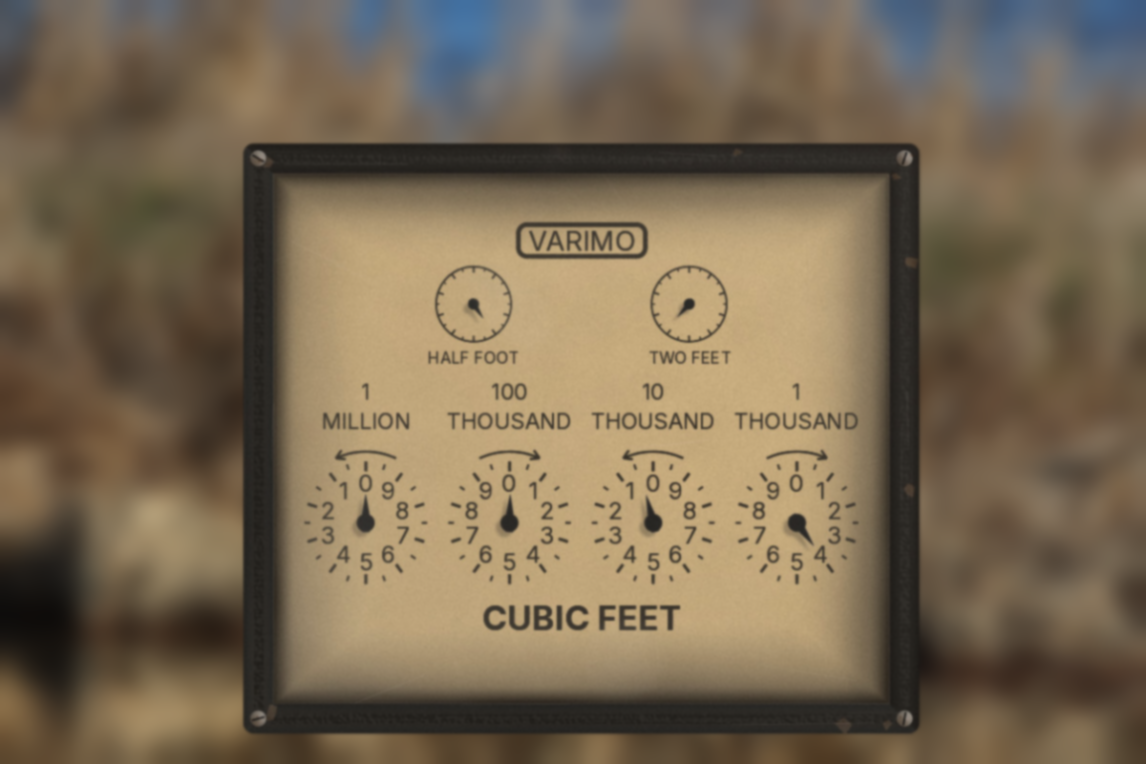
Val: 400 ft³
